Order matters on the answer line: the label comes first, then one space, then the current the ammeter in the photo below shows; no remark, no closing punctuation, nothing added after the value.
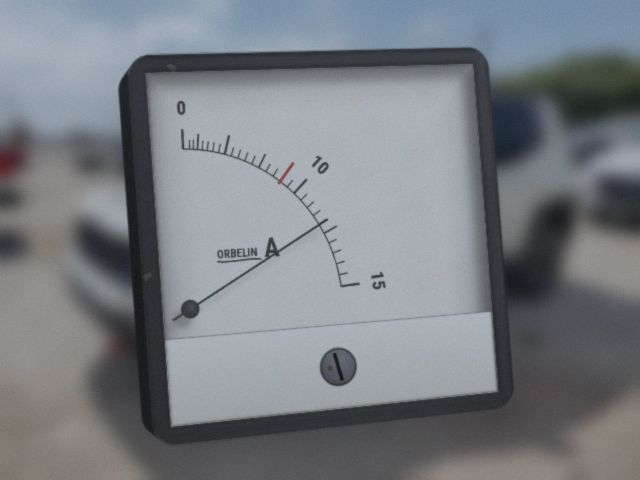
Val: 12 A
